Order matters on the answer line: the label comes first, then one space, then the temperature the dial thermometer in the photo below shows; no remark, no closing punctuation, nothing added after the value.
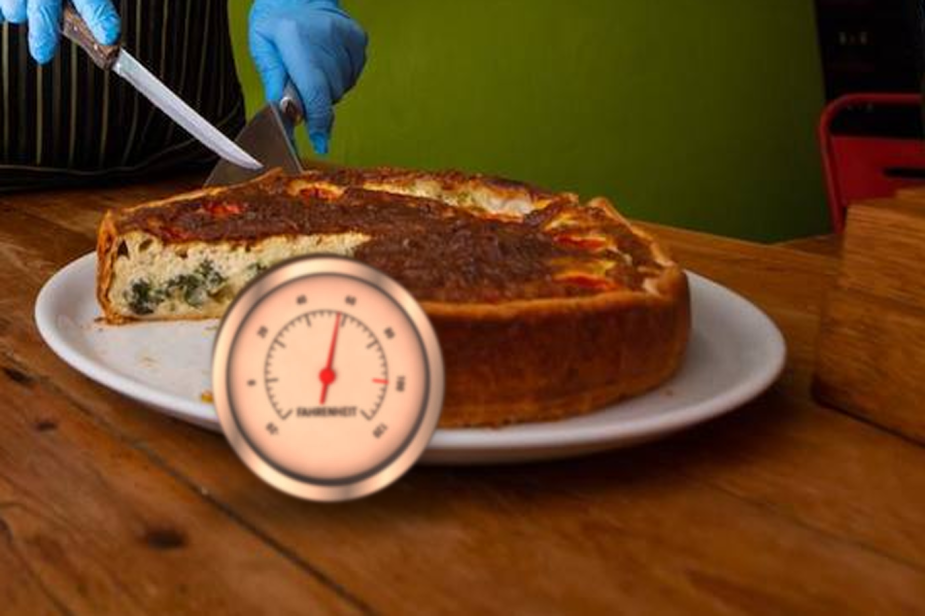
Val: 56 °F
